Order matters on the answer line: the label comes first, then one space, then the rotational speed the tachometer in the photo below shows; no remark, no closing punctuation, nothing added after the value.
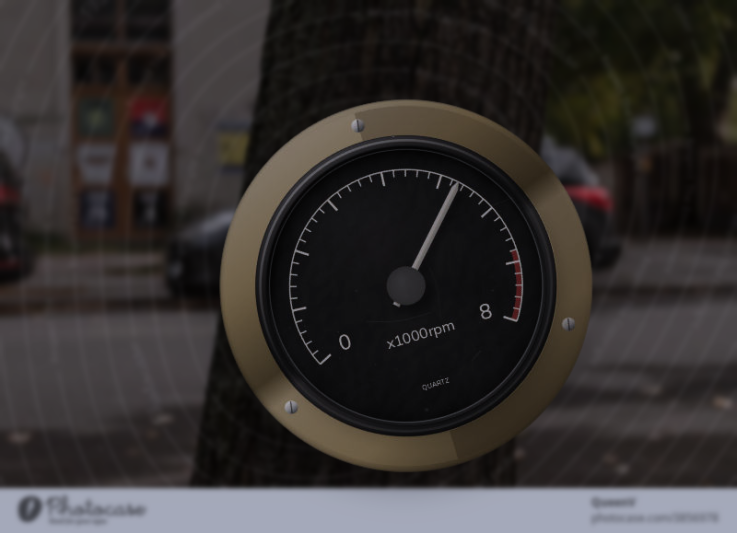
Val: 5300 rpm
